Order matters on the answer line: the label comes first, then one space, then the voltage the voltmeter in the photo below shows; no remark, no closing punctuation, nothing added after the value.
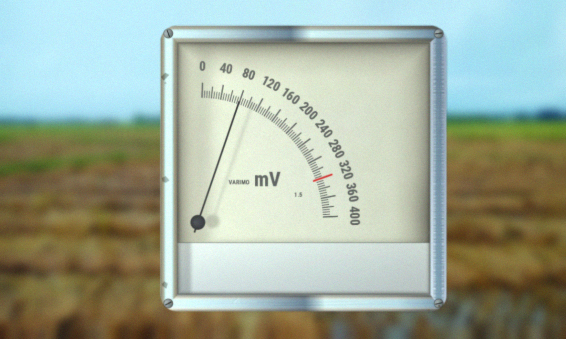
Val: 80 mV
